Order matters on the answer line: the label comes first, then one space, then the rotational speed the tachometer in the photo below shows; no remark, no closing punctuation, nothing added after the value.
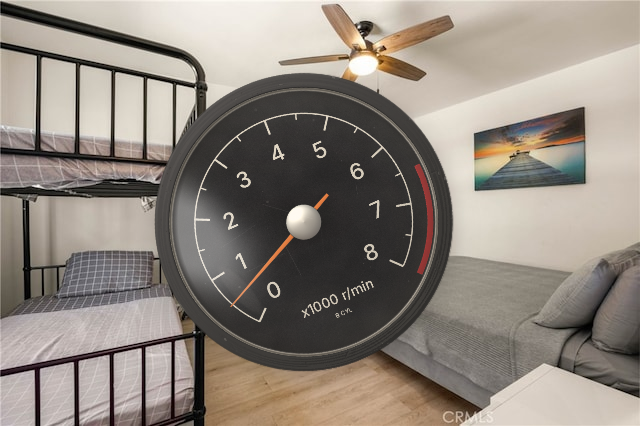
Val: 500 rpm
